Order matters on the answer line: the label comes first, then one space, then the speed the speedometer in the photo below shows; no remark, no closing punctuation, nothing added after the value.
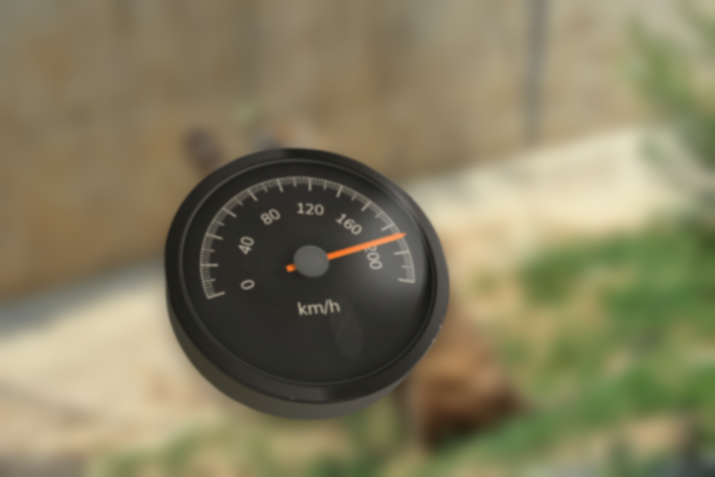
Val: 190 km/h
